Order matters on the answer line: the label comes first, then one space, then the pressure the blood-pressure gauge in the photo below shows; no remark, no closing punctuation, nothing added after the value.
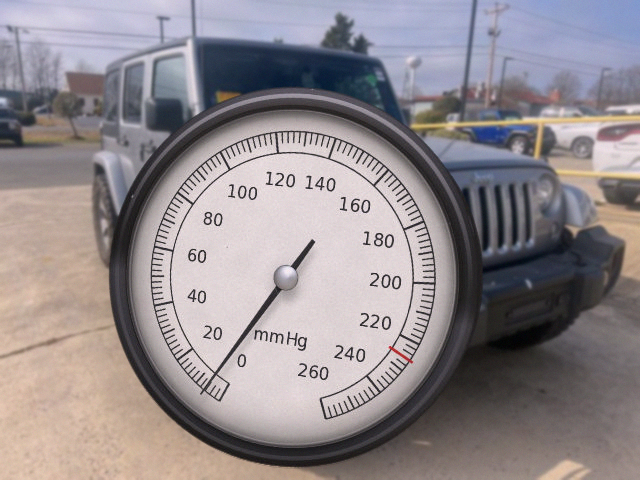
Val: 6 mmHg
